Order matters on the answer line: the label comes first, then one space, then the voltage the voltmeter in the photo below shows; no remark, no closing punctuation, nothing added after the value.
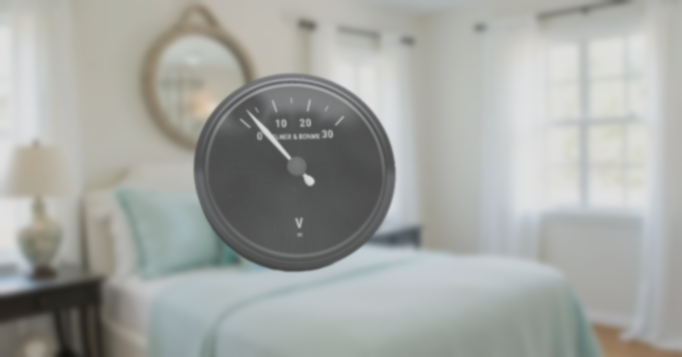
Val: 2.5 V
